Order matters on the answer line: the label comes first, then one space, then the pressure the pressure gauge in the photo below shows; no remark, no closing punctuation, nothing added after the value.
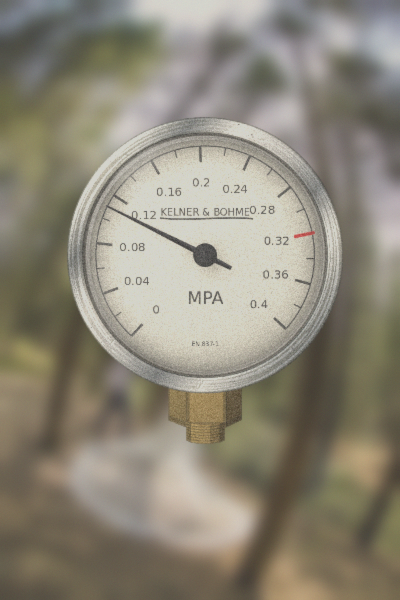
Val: 0.11 MPa
